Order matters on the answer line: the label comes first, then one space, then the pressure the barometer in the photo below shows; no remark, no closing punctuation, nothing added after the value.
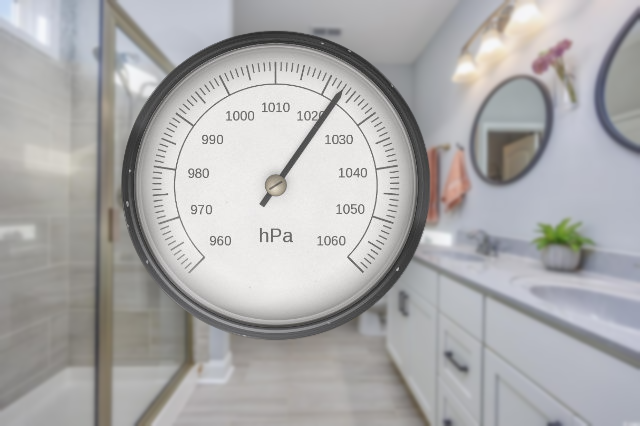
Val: 1023 hPa
